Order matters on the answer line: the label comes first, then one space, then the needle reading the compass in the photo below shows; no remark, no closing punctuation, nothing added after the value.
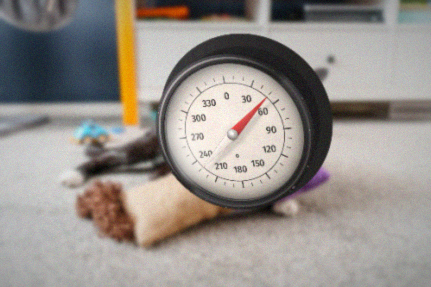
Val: 50 °
